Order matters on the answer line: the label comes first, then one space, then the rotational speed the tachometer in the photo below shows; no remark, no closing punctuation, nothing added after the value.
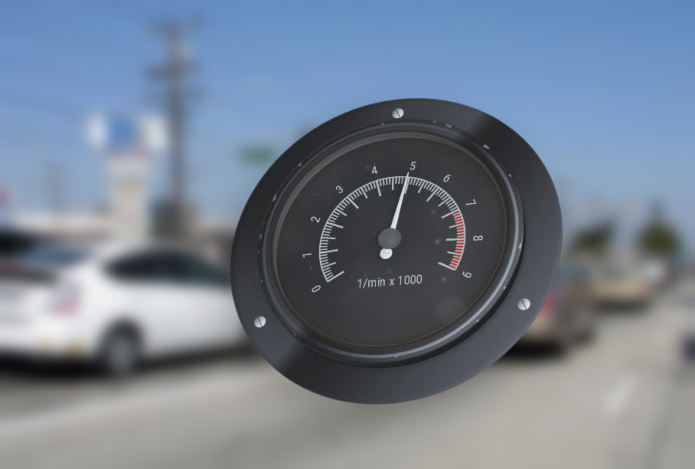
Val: 5000 rpm
